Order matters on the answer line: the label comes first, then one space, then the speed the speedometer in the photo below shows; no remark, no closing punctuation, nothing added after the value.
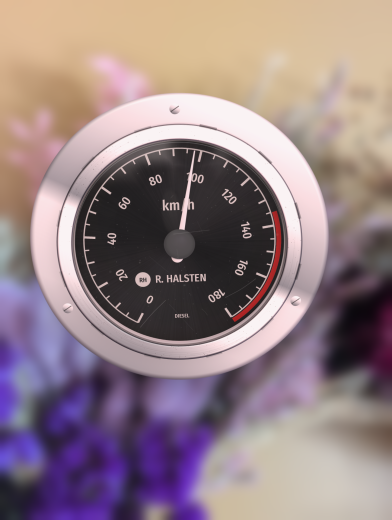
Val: 97.5 km/h
